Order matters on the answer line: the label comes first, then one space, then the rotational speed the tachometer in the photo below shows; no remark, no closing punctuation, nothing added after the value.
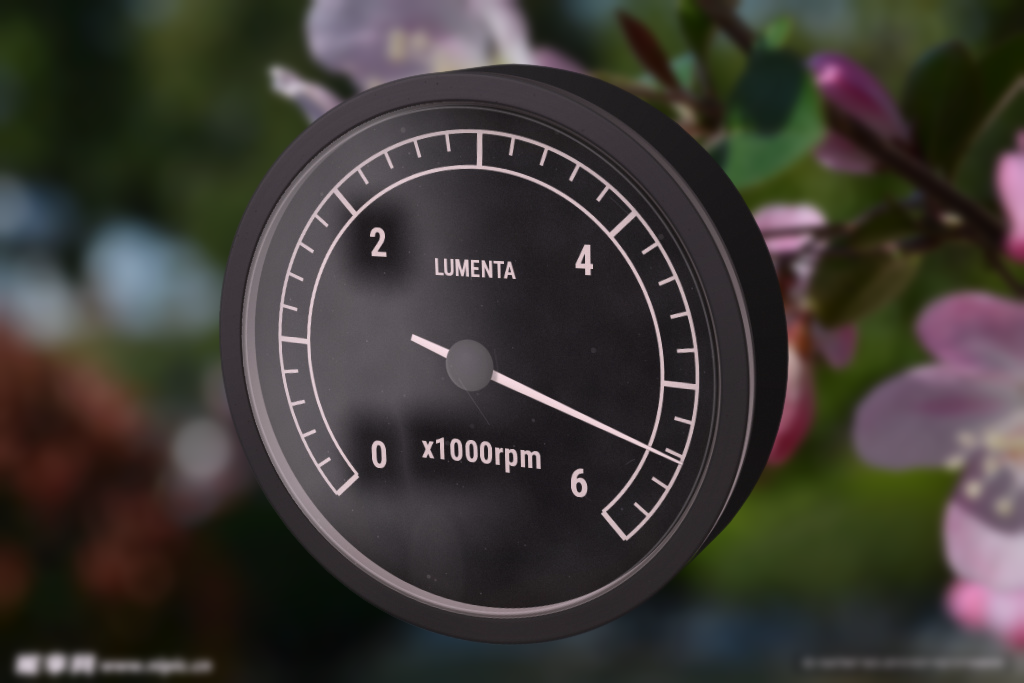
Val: 5400 rpm
